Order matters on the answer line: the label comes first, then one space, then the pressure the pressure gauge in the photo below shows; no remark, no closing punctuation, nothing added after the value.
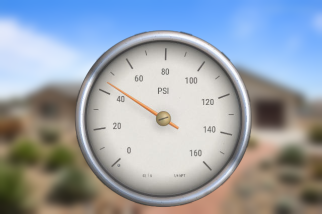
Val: 45 psi
